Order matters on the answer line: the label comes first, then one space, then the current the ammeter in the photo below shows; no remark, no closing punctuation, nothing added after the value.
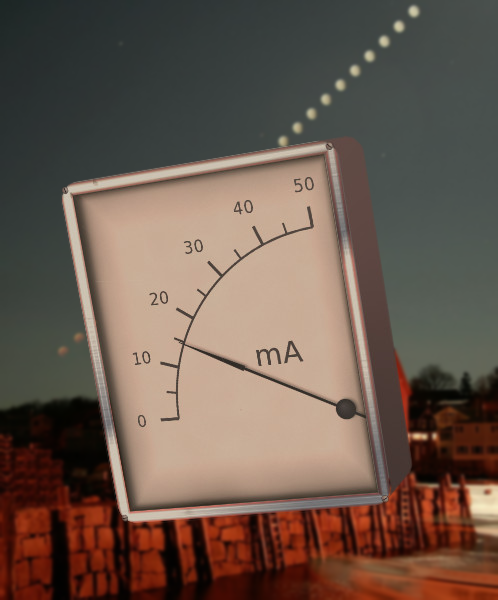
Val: 15 mA
